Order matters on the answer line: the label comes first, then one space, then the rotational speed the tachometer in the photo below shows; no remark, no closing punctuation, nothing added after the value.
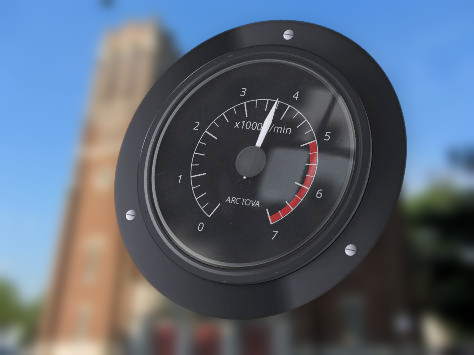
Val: 3750 rpm
